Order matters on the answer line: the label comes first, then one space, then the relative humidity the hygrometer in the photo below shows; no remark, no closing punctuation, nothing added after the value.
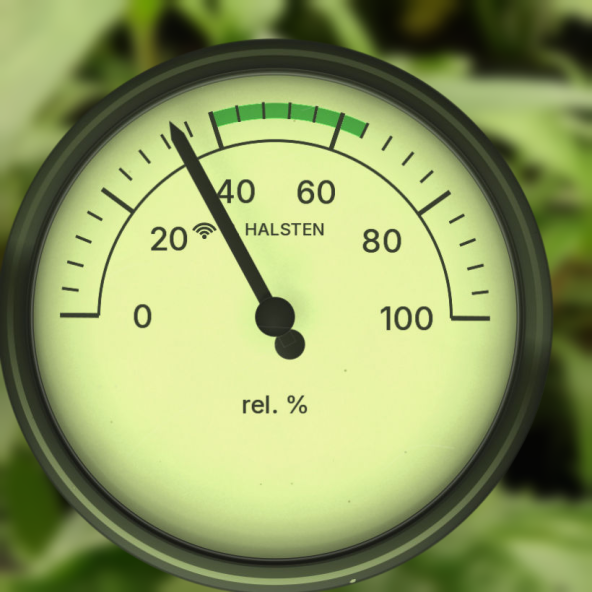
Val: 34 %
